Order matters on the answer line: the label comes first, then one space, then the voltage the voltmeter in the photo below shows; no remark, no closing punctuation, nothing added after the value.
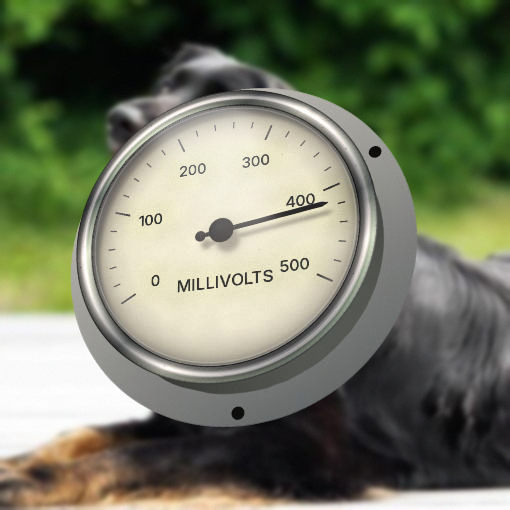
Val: 420 mV
